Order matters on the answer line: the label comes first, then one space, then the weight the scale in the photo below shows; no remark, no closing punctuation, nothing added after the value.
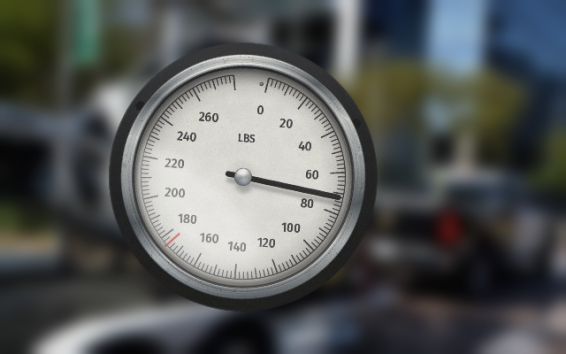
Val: 72 lb
